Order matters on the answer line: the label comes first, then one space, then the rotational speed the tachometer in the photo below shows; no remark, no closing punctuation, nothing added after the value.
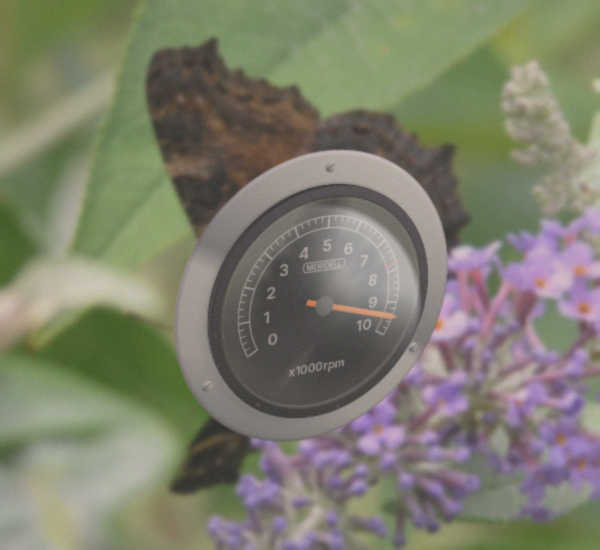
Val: 9400 rpm
